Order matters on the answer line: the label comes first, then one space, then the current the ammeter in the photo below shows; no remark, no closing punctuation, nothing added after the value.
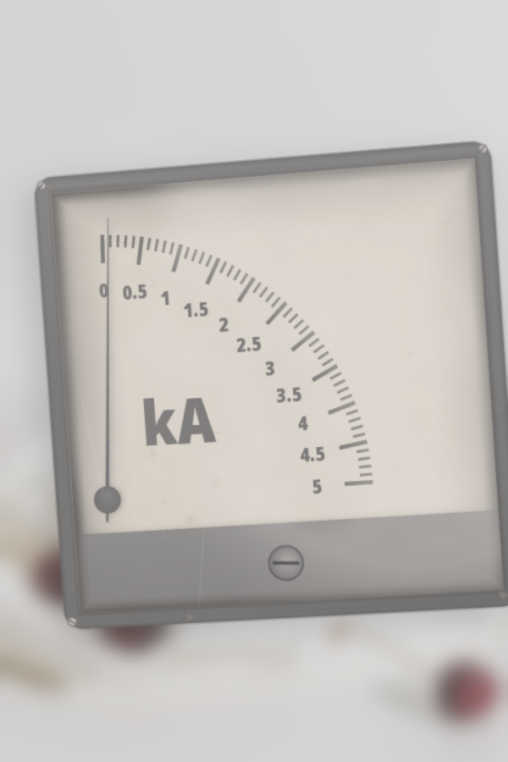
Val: 0.1 kA
